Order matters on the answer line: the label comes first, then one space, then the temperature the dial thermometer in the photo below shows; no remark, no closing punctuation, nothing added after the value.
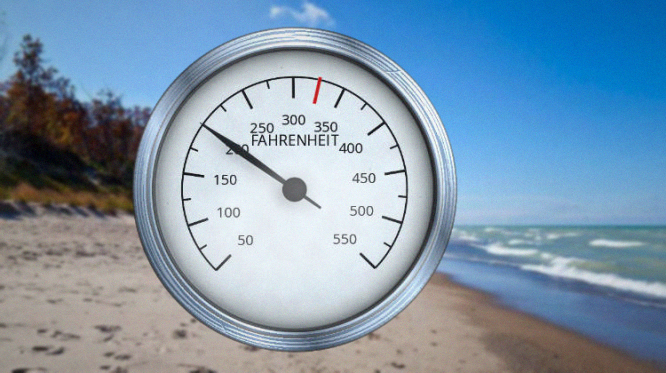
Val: 200 °F
